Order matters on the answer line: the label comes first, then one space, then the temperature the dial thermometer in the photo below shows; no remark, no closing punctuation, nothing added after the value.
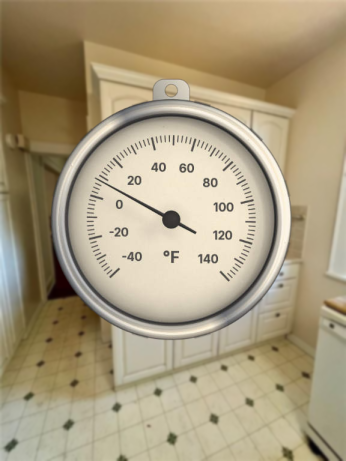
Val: 8 °F
